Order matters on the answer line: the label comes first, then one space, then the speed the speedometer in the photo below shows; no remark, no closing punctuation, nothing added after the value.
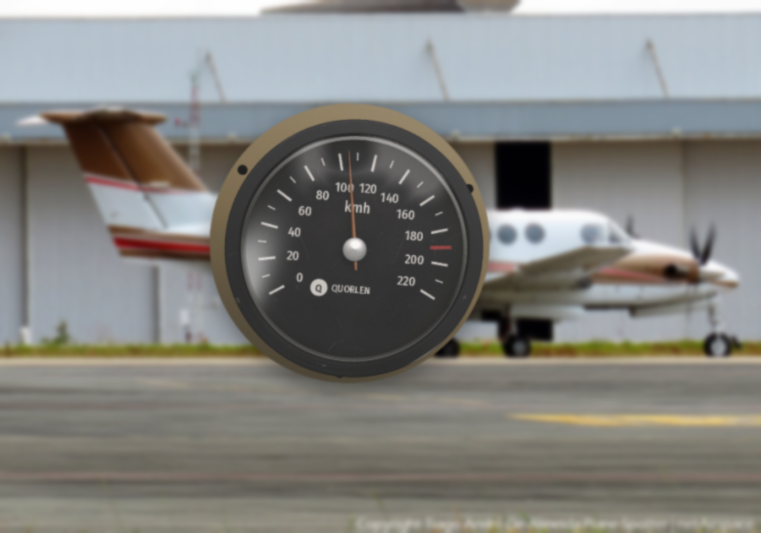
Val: 105 km/h
